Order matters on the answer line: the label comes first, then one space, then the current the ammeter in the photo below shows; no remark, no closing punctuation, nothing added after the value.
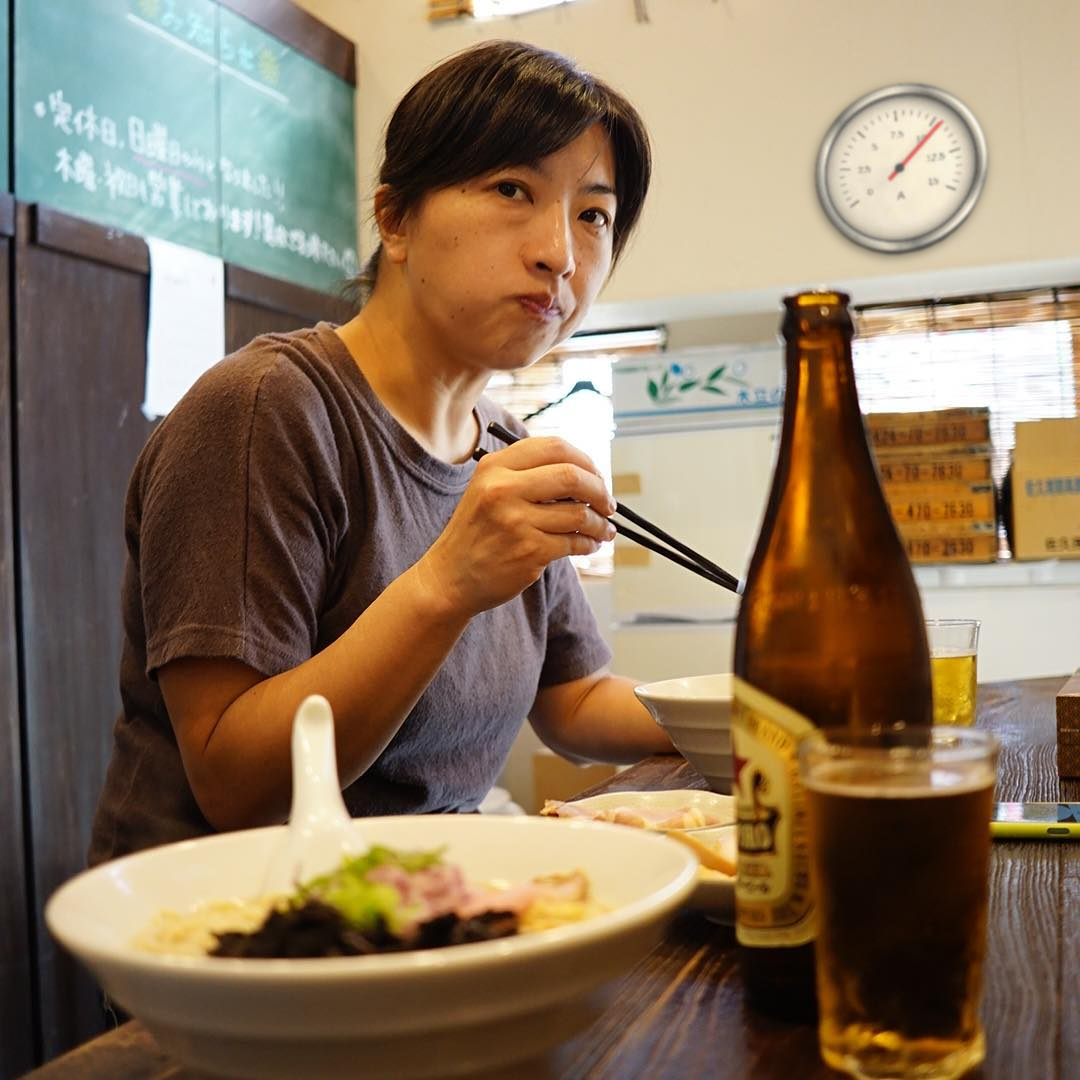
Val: 10.5 A
